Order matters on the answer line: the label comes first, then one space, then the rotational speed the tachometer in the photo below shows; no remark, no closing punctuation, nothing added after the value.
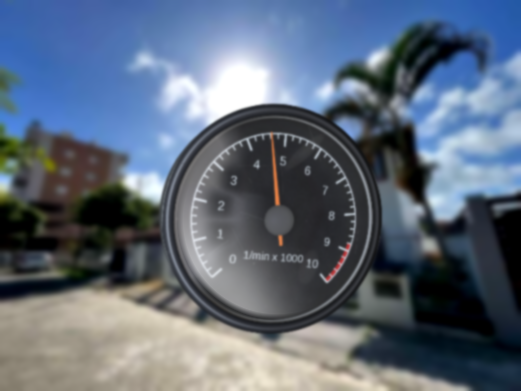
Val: 4600 rpm
